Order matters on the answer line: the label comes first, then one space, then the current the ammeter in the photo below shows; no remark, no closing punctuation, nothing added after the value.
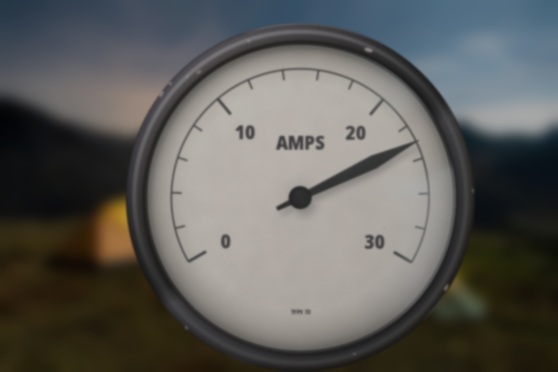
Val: 23 A
